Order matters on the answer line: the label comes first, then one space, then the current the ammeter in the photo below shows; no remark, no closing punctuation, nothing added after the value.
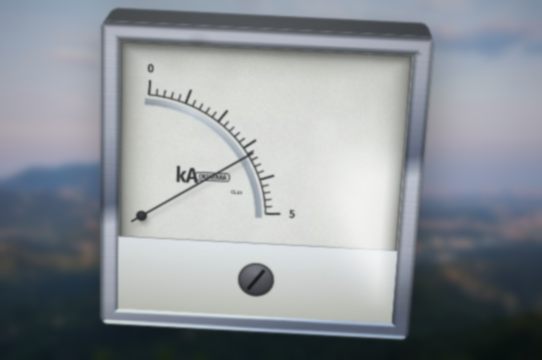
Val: 3.2 kA
